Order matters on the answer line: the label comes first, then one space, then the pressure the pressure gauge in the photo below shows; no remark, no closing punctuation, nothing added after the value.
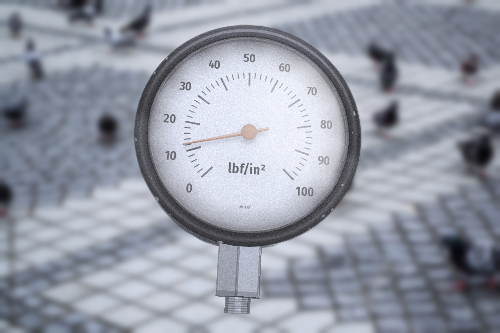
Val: 12 psi
